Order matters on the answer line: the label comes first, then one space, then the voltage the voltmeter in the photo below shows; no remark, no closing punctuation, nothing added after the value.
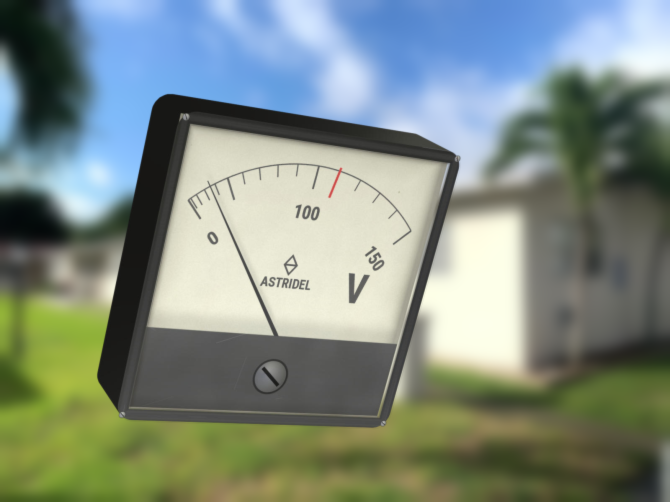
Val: 35 V
